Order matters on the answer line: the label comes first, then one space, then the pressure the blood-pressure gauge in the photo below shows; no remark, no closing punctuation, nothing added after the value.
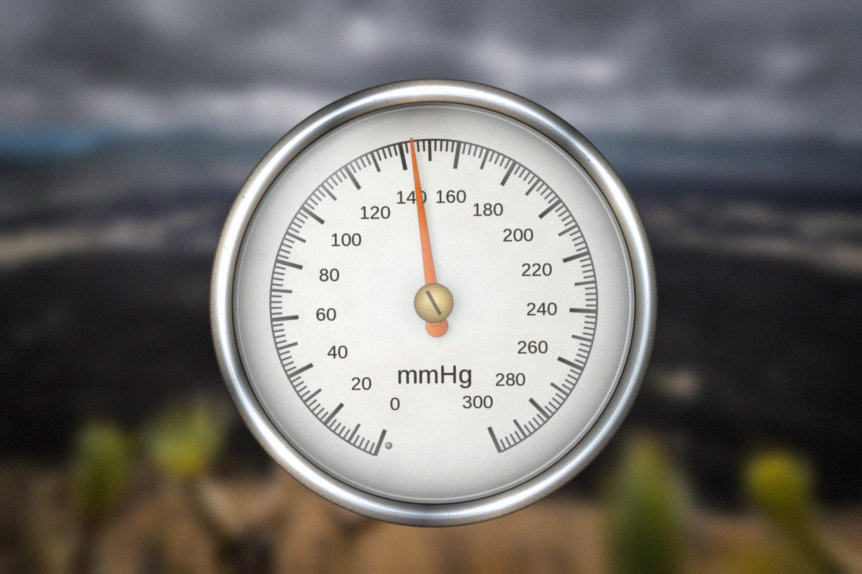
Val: 144 mmHg
